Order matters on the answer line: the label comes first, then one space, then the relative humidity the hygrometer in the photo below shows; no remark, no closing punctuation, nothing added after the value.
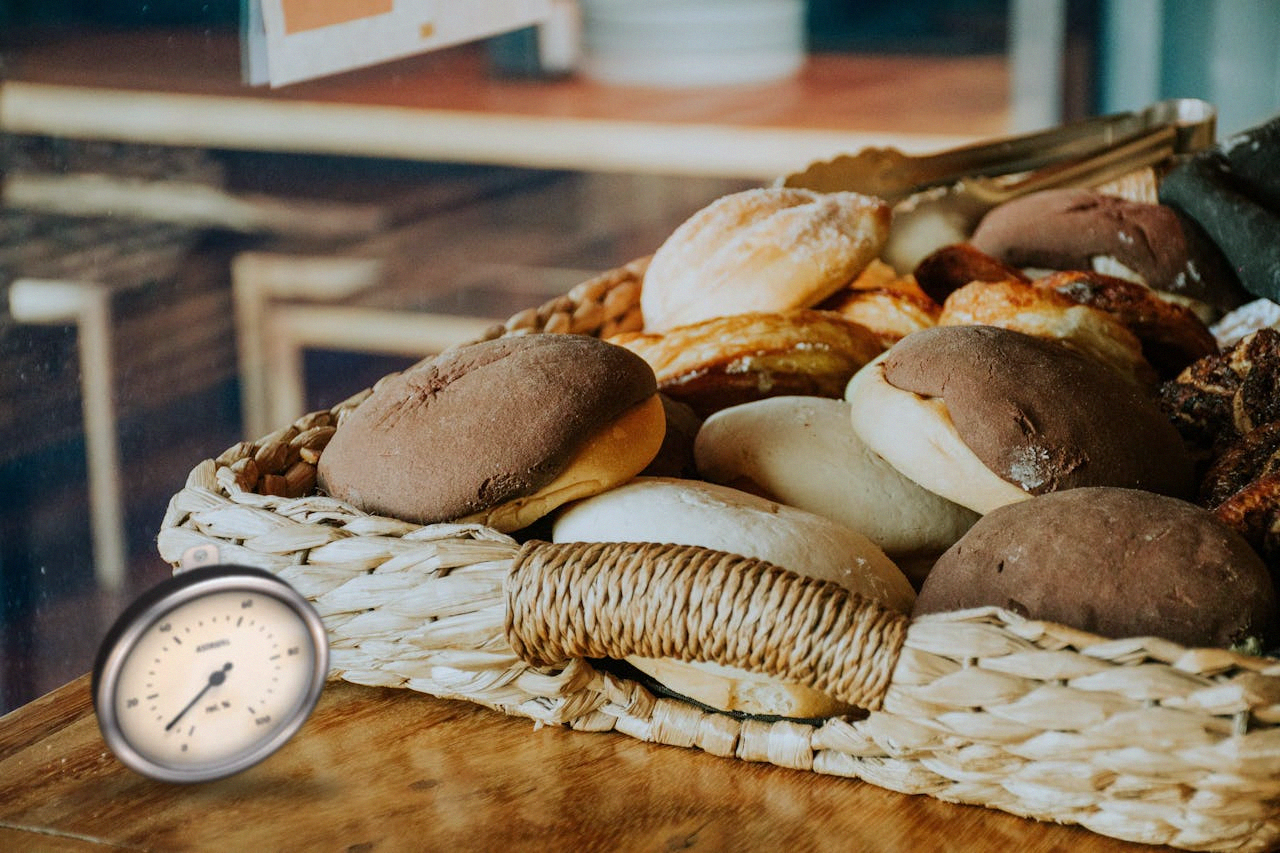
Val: 8 %
